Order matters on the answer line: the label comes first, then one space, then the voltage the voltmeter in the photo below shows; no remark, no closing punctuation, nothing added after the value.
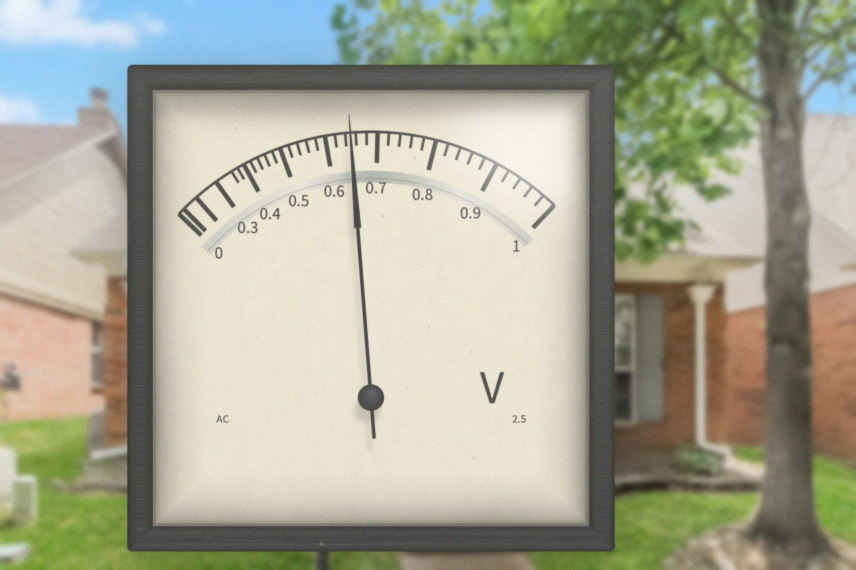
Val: 0.65 V
